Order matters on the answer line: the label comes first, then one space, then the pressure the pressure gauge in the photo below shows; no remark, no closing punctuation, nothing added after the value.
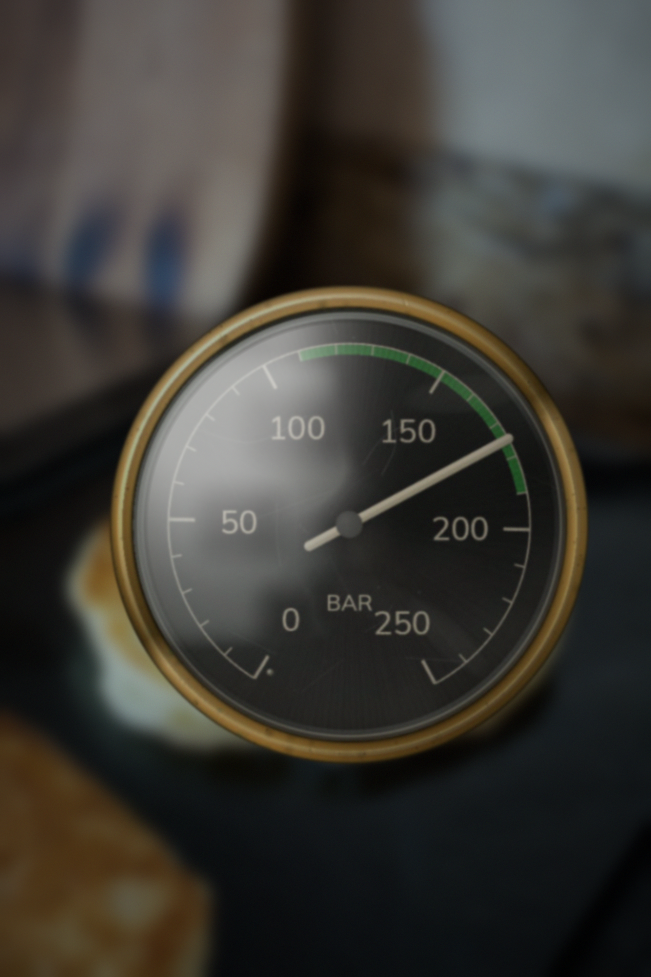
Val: 175 bar
